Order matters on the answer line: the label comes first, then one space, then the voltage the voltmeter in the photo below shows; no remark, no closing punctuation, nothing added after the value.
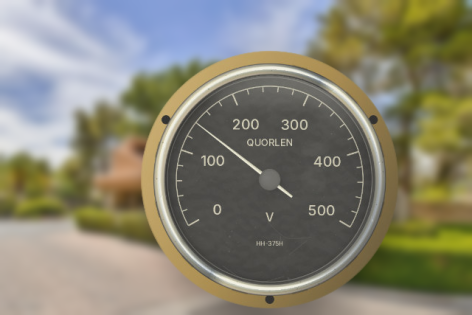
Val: 140 V
